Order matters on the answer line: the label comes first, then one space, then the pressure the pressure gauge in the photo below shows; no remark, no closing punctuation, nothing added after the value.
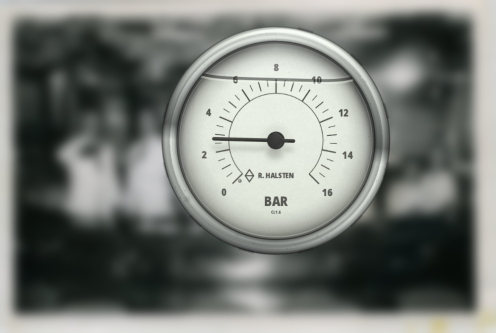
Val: 2.75 bar
